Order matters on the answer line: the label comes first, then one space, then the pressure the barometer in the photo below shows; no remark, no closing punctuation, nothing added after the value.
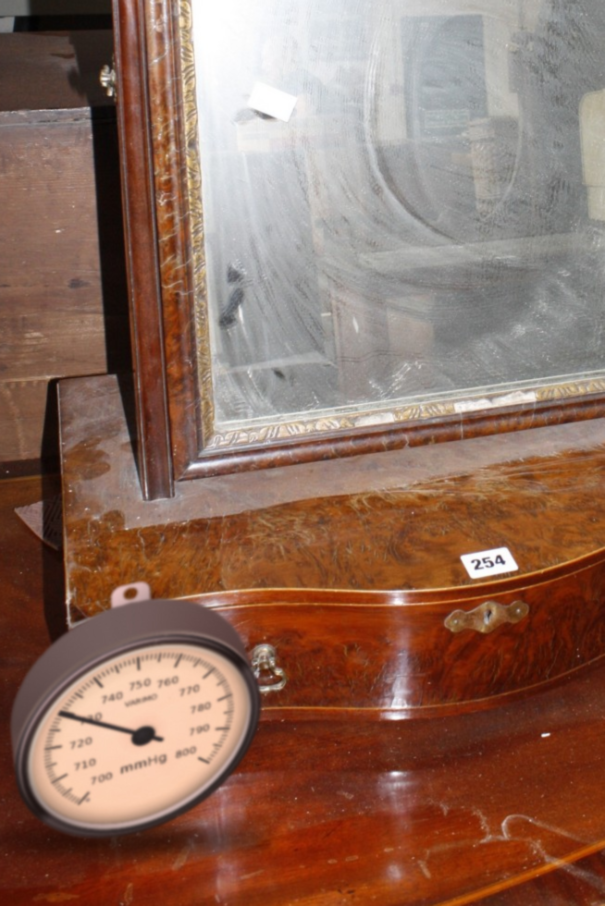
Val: 730 mmHg
